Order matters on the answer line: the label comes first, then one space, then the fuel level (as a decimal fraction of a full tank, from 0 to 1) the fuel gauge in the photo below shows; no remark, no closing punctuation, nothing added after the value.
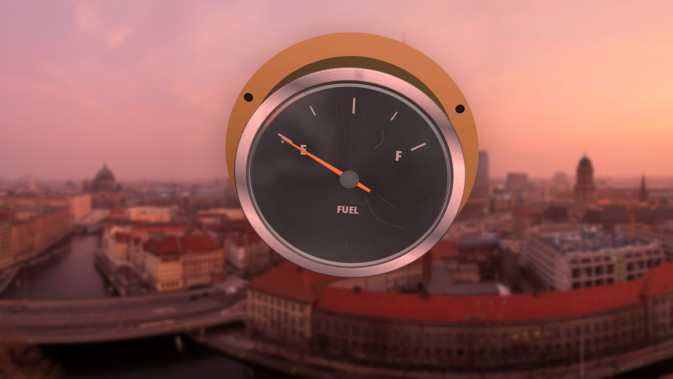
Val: 0
